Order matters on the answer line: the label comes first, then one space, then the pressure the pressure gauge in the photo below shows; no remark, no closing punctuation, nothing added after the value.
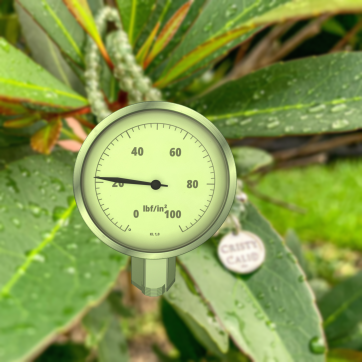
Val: 22 psi
